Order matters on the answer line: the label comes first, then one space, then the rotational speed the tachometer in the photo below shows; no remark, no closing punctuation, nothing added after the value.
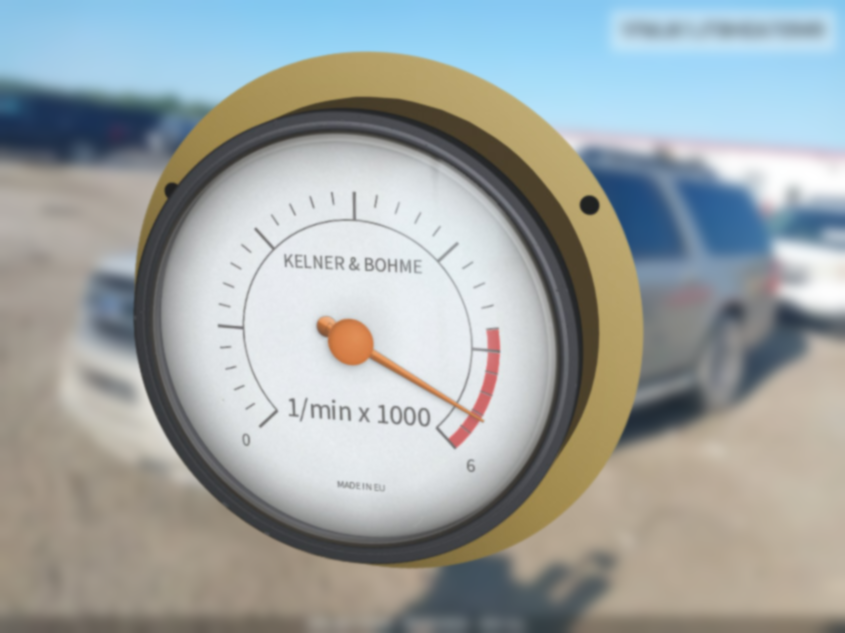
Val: 5600 rpm
